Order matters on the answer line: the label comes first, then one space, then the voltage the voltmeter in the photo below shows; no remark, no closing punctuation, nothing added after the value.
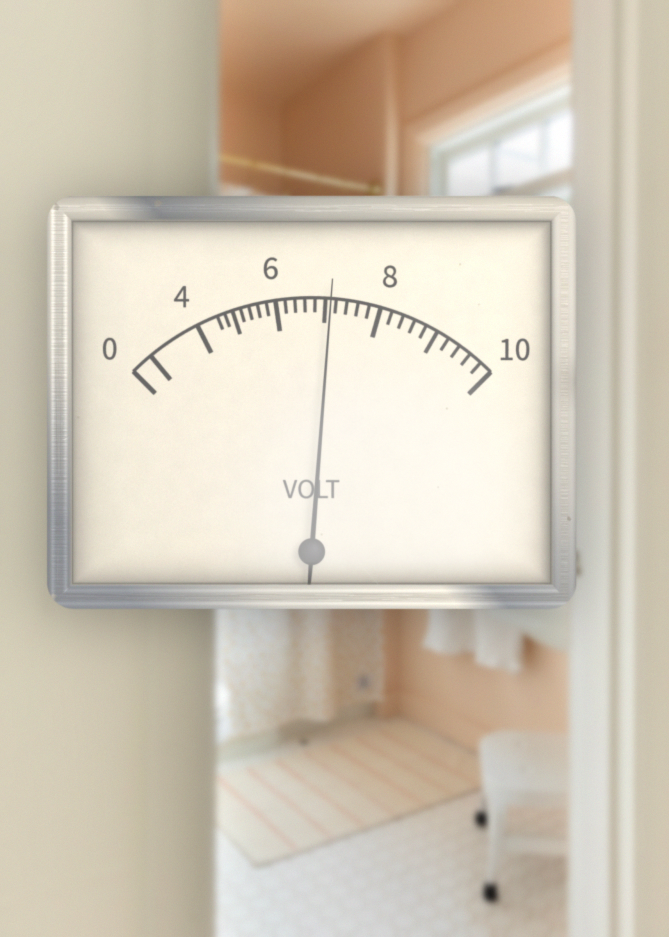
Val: 7.1 V
